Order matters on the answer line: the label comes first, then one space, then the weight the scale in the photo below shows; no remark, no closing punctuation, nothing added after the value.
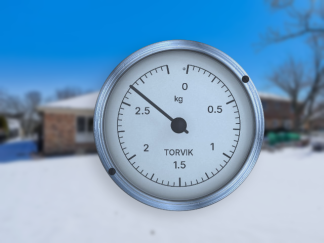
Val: 2.65 kg
